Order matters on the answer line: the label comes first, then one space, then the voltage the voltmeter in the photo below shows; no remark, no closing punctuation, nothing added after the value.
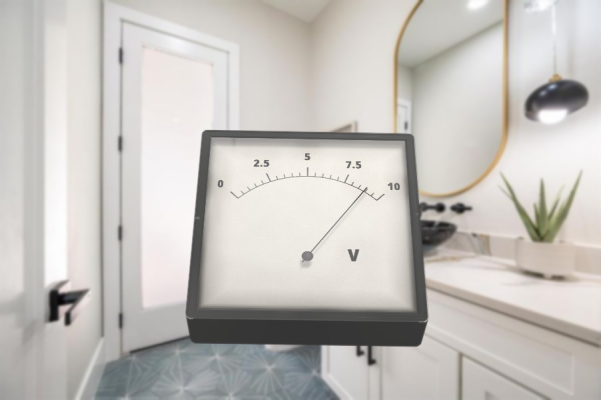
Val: 9 V
